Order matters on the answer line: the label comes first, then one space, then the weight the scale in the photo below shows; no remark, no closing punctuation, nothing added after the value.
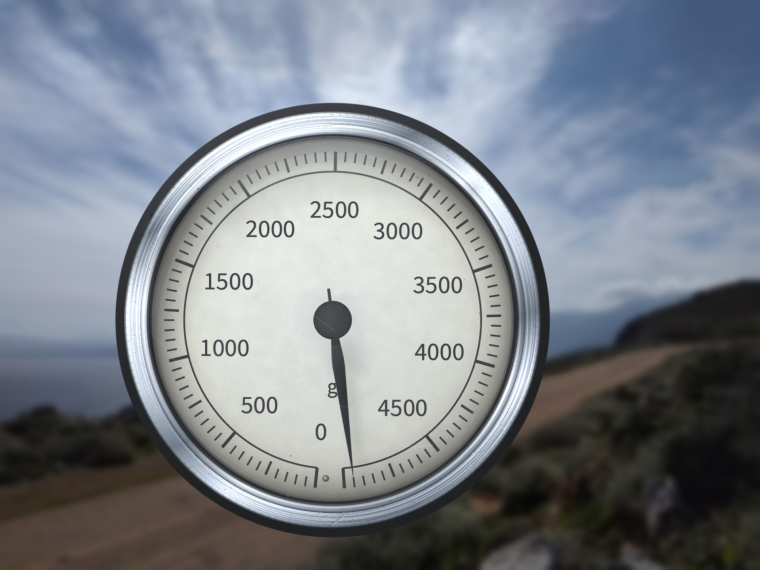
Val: 4950 g
